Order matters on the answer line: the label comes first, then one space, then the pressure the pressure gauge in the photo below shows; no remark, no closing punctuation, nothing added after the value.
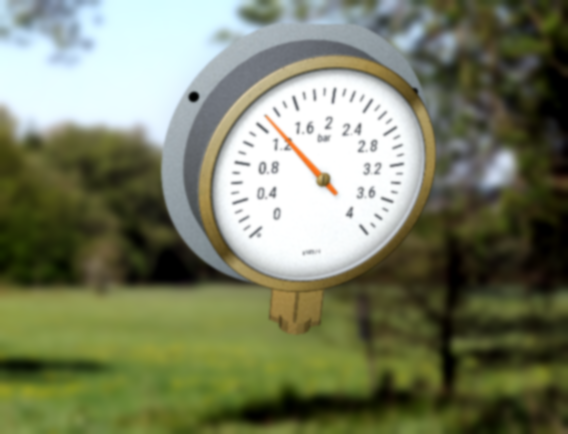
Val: 1.3 bar
